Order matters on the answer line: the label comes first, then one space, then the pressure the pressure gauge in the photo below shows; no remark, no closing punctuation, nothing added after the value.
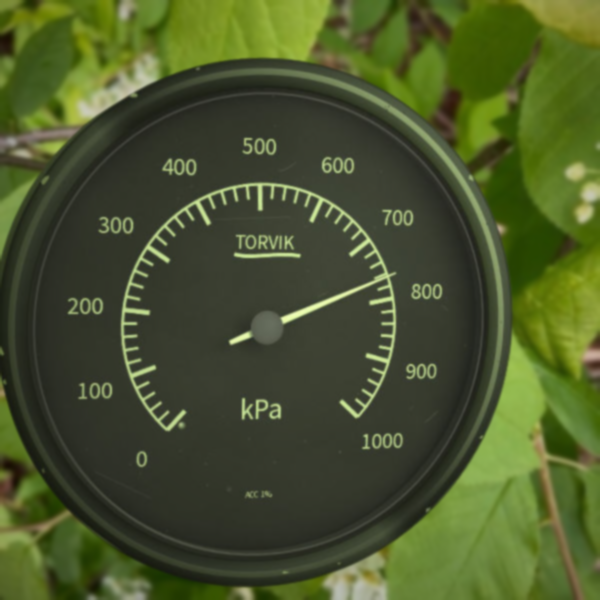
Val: 760 kPa
